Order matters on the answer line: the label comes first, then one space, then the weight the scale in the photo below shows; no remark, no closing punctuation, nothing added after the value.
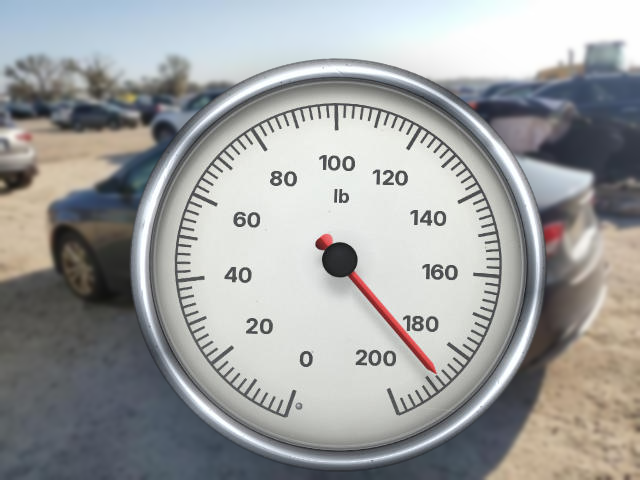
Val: 188 lb
